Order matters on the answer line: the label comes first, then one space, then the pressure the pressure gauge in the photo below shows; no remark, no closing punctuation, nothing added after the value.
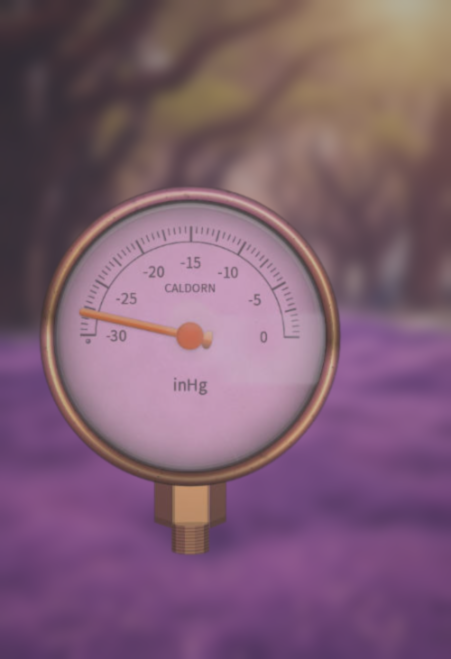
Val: -28 inHg
